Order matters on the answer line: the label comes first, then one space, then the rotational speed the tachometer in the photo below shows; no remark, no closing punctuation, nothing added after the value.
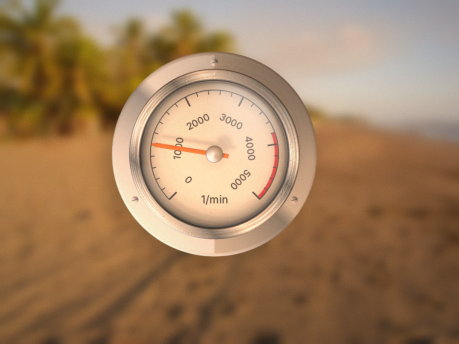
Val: 1000 rpm
